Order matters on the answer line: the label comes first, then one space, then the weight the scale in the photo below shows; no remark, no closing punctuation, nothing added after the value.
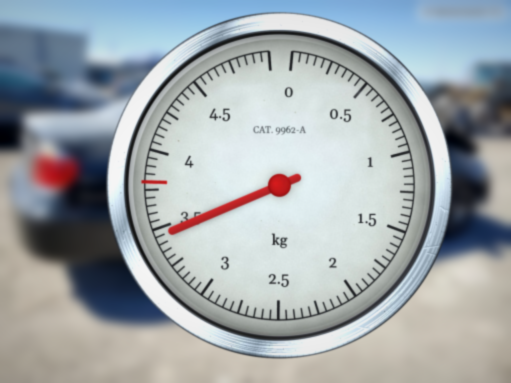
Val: 3.45 kg
